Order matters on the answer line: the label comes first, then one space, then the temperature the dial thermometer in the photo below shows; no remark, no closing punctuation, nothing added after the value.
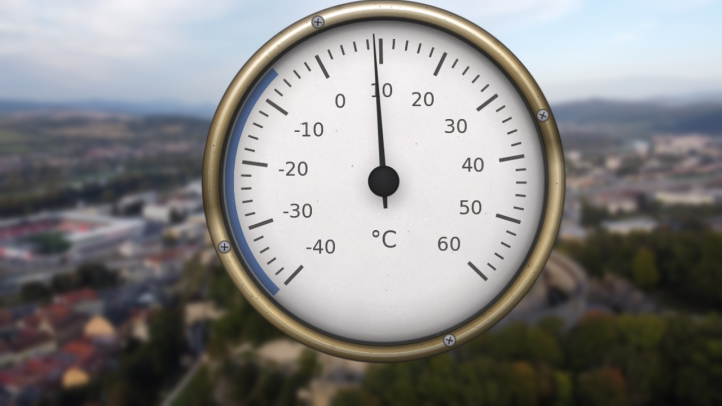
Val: 9 °C
